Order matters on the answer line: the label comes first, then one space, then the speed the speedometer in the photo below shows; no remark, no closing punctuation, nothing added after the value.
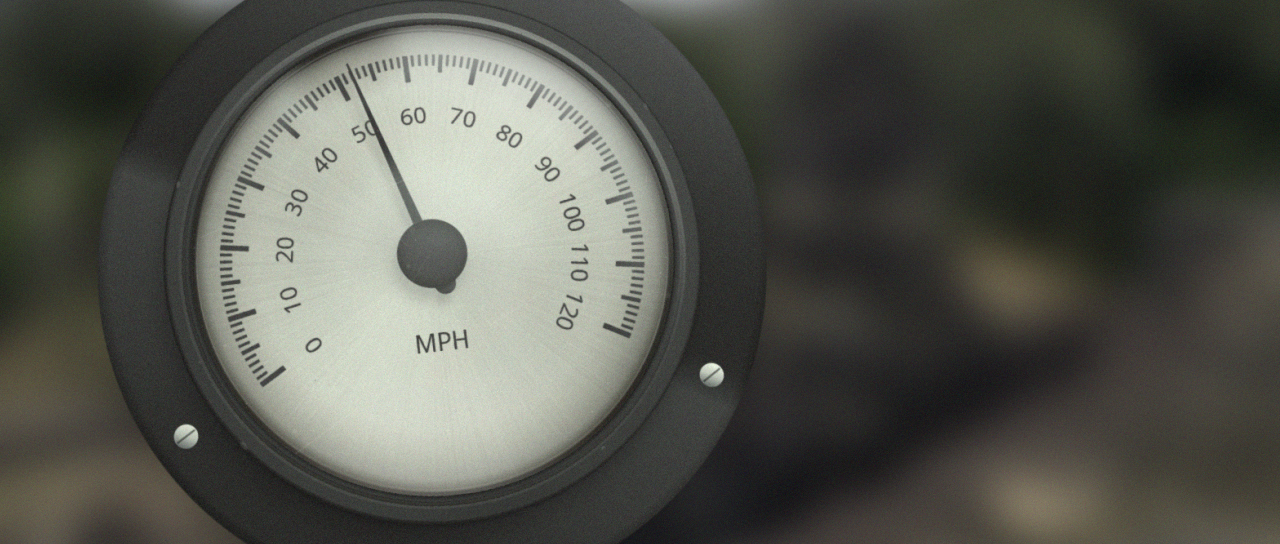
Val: 52 mph
